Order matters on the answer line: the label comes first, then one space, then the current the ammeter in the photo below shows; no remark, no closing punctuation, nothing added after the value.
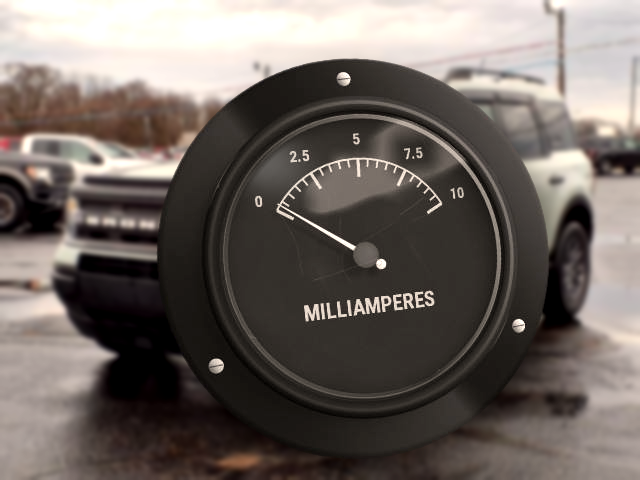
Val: 0.25 mA
